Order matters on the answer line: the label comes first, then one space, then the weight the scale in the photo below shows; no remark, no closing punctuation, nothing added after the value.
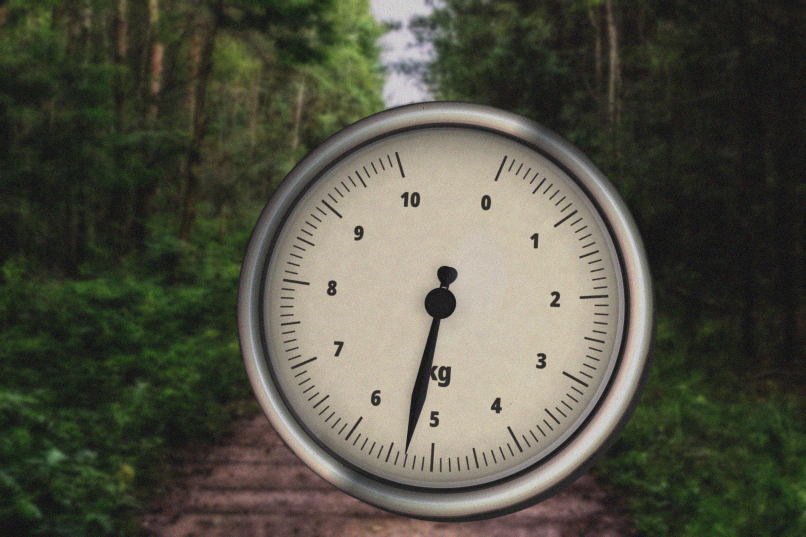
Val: 5.3 kg
